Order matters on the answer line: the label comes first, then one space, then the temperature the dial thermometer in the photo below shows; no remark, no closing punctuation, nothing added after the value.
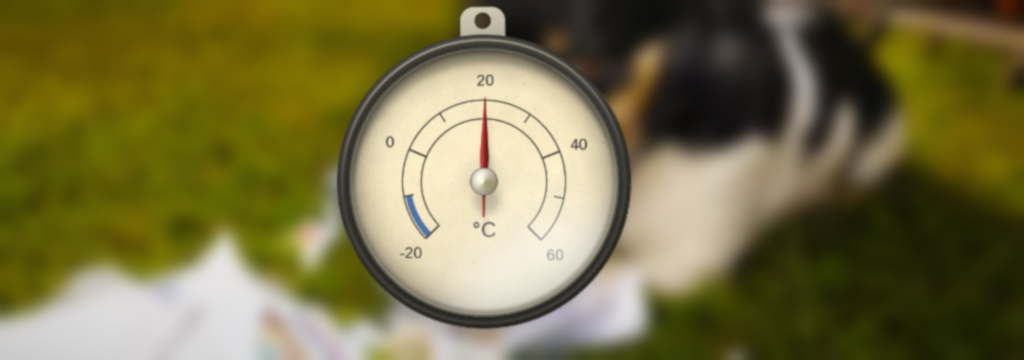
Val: 20 °C
